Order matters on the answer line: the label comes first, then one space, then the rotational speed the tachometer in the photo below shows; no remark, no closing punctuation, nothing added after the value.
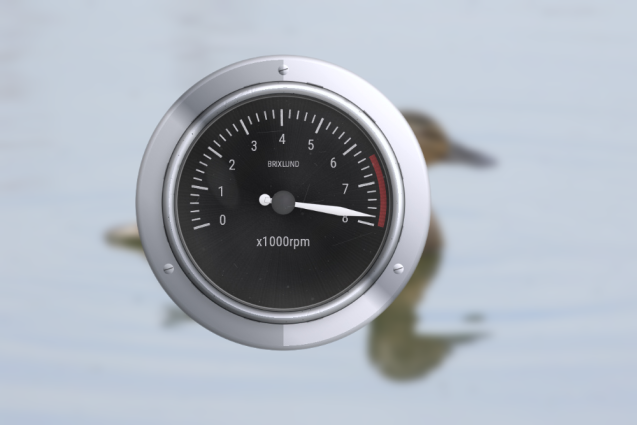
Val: 7800 rpm
